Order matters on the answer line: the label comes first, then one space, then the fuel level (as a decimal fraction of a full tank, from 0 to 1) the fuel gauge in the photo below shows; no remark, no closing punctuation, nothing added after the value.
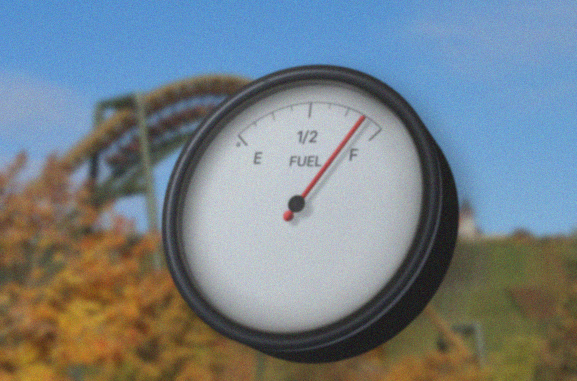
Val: 0.875
